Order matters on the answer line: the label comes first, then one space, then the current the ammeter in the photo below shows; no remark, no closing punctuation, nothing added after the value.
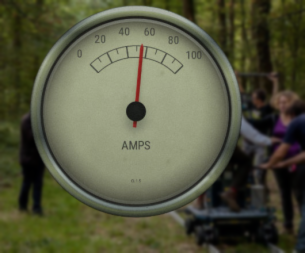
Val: 55 A
